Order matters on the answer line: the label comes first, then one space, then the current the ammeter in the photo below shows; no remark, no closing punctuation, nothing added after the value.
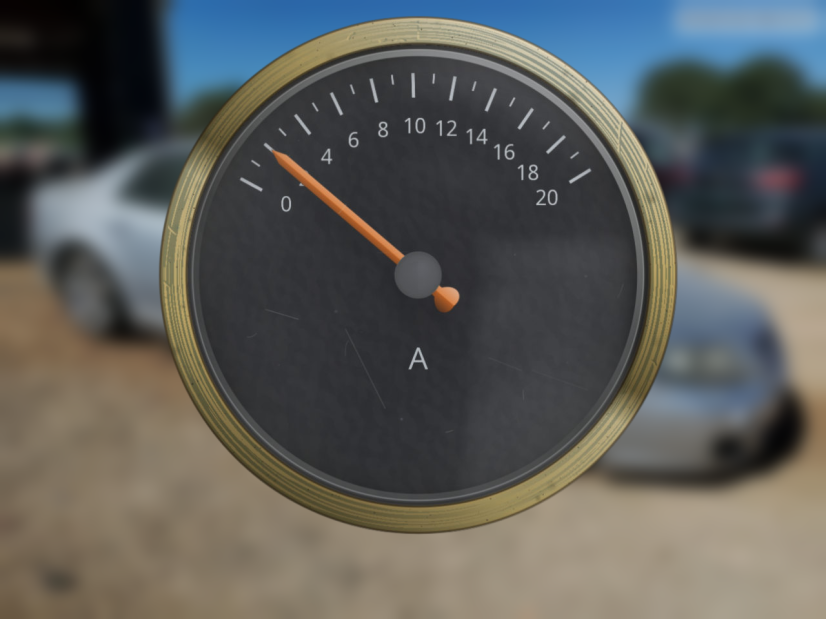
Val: 2 A
